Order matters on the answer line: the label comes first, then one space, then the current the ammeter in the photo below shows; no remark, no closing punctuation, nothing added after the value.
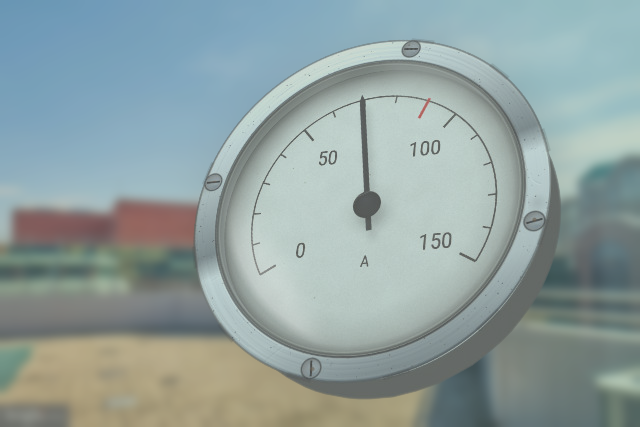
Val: 70 A
